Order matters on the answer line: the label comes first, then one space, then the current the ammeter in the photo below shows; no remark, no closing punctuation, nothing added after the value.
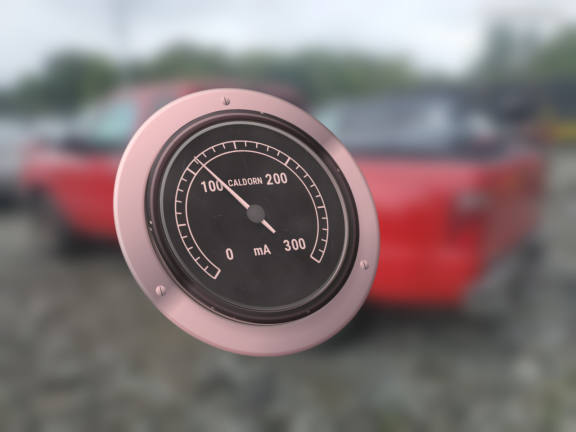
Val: 110 mA
